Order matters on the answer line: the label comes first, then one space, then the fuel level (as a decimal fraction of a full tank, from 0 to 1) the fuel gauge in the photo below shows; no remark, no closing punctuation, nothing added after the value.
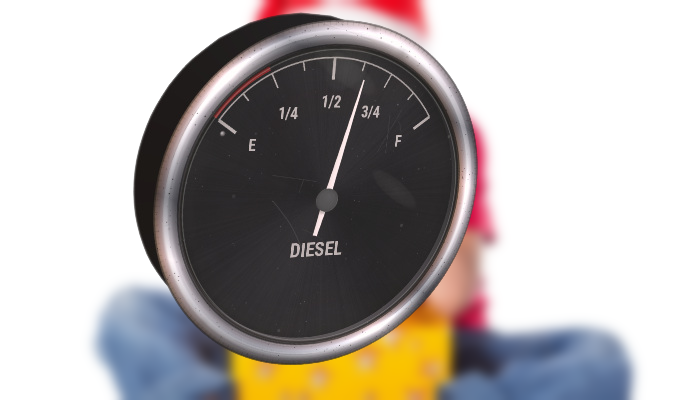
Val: 0.625
